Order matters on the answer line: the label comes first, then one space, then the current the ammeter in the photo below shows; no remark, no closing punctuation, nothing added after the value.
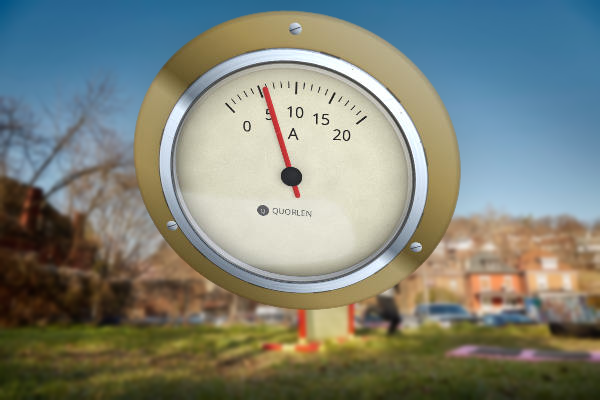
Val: 6 A
